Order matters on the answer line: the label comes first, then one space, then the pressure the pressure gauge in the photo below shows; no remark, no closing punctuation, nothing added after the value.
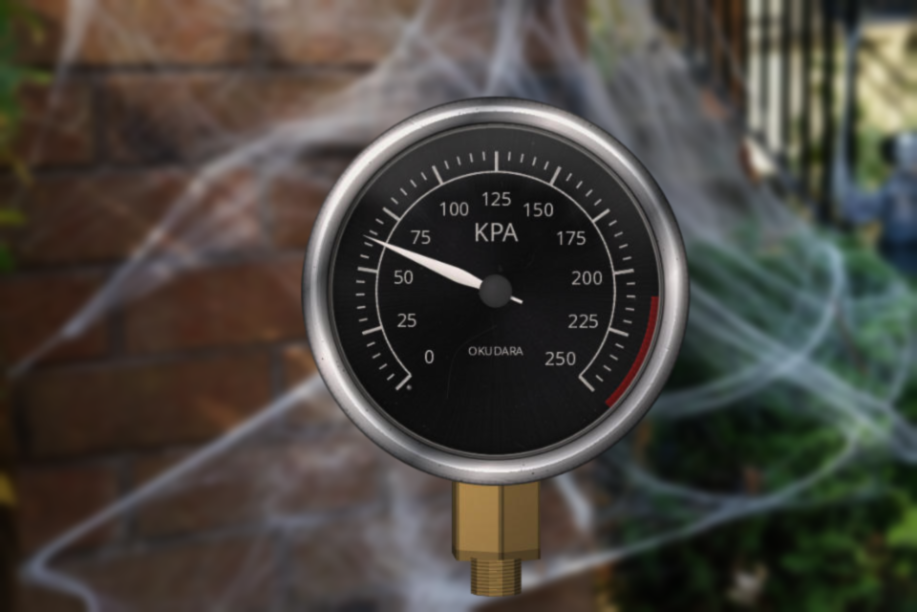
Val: 62.5 kPa
